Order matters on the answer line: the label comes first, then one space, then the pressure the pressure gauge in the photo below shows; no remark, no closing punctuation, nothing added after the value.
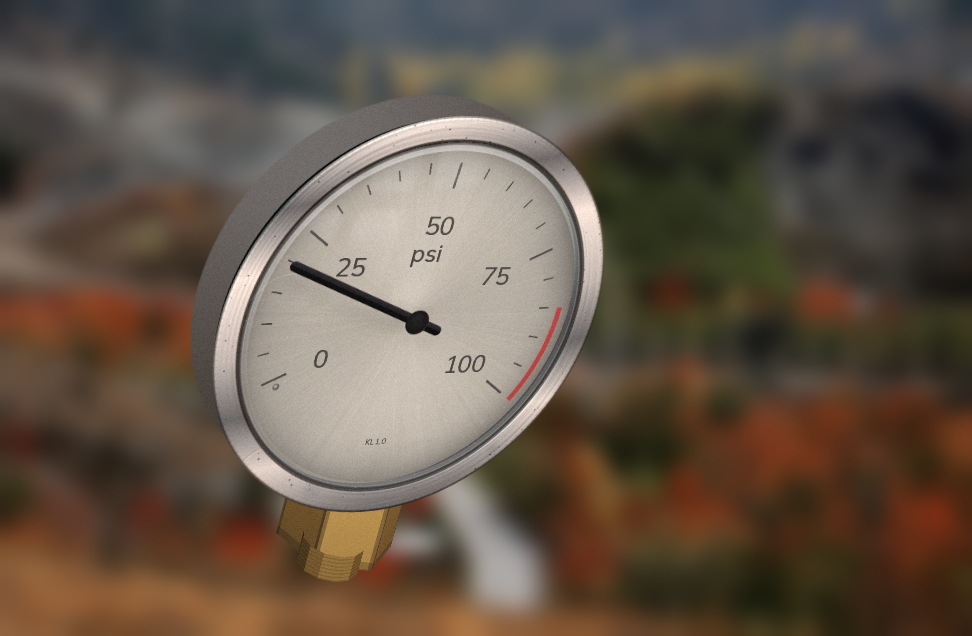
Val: 20 psi
